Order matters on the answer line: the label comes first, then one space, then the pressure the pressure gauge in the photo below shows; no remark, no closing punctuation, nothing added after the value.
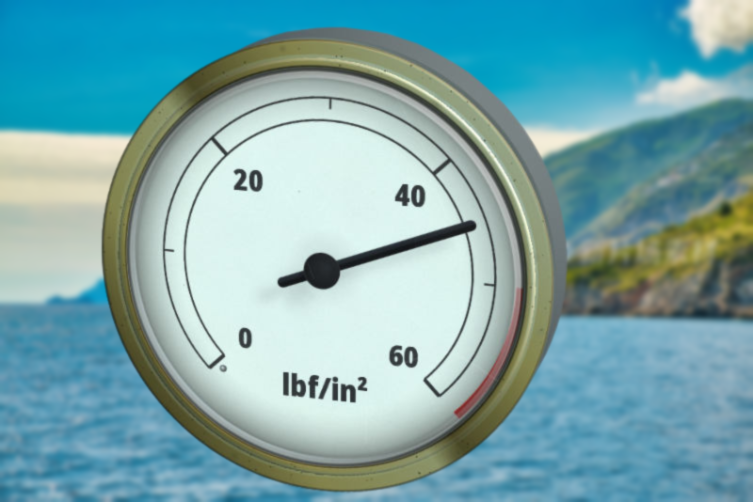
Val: 45 psi
